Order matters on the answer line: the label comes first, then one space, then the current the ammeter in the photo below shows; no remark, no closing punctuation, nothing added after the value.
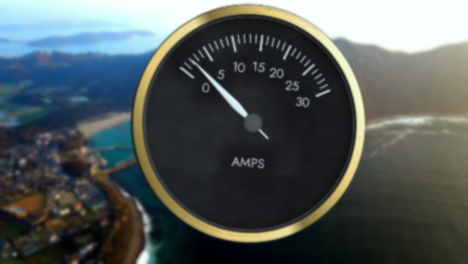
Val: 2 A
